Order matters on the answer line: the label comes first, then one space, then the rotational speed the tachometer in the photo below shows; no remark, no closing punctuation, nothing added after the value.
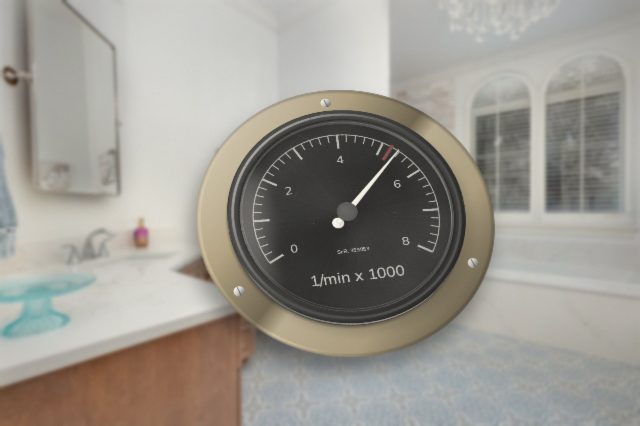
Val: 5400 rpm
